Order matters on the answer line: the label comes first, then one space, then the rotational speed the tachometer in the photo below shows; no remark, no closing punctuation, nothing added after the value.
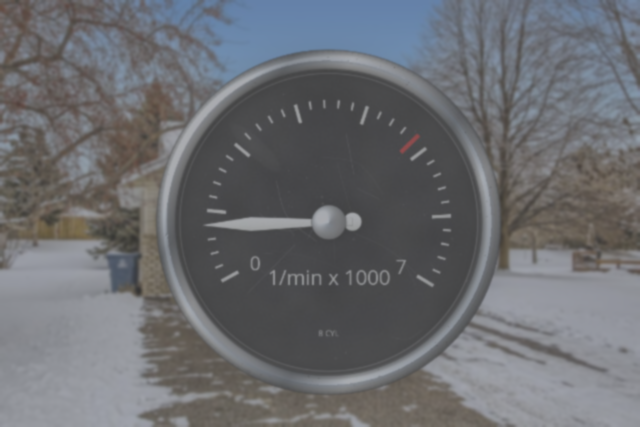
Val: 800 rpm
